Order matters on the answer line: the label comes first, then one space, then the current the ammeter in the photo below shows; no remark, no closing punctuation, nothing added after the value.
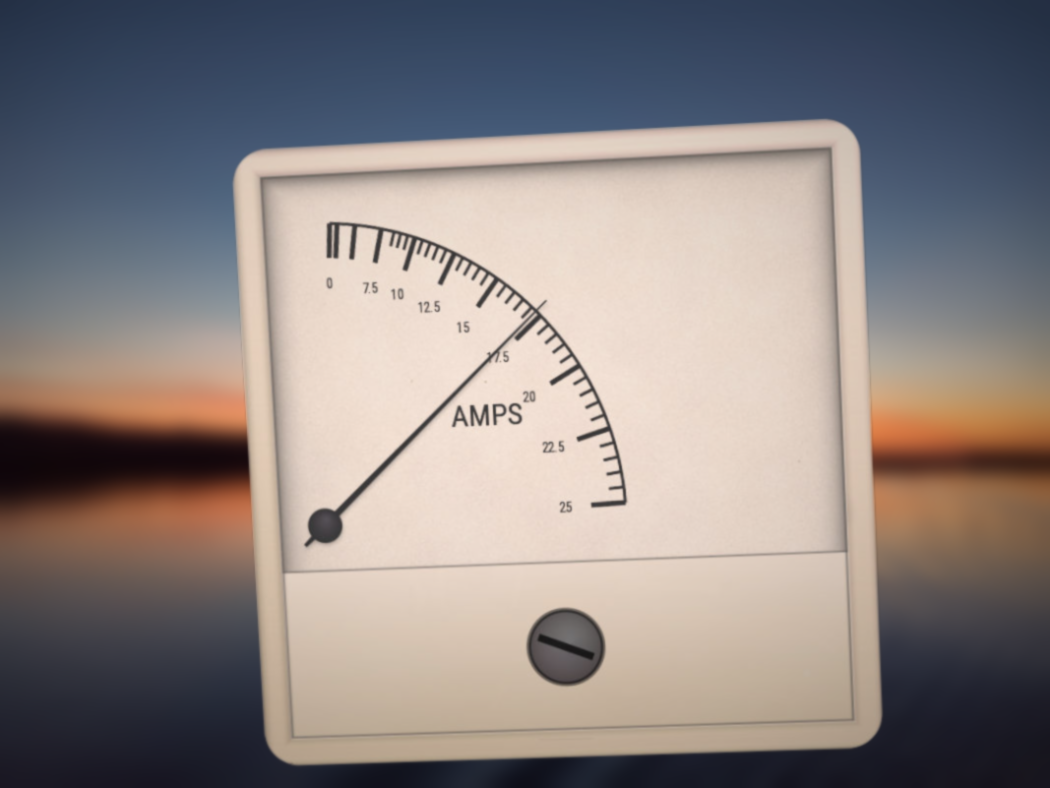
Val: 17.25 A
